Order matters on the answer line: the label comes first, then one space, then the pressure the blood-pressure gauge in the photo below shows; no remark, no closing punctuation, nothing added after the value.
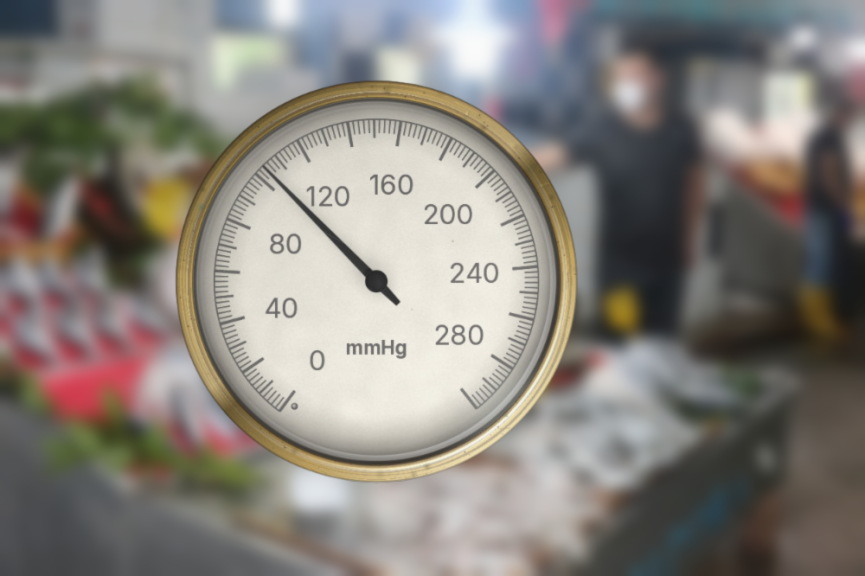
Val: 104 mmHg
